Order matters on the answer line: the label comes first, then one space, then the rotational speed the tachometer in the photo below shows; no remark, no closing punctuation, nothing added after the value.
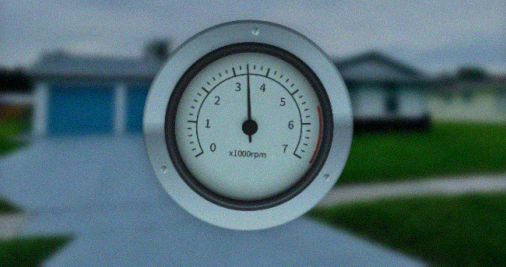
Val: 3400 rpm
